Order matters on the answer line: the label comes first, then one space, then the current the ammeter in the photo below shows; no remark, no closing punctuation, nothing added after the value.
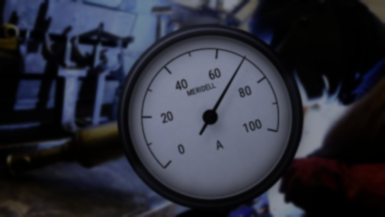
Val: 70 A
